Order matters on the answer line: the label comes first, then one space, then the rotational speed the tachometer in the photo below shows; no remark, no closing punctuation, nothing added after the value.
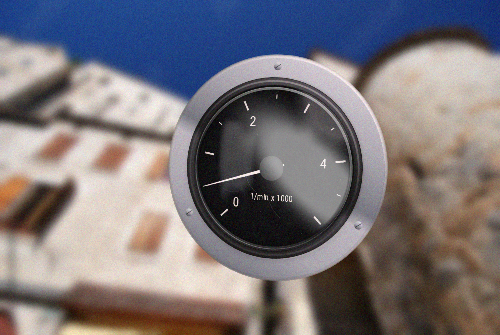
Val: 500 rpm
